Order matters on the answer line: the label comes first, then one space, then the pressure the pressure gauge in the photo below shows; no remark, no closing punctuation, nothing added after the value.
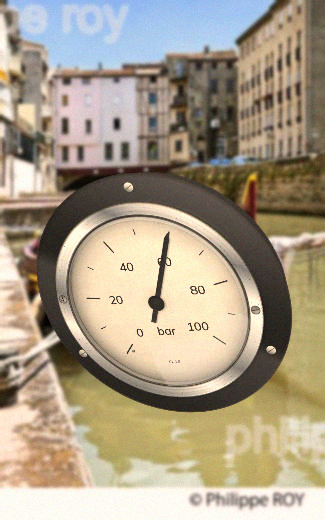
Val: 60 bar
